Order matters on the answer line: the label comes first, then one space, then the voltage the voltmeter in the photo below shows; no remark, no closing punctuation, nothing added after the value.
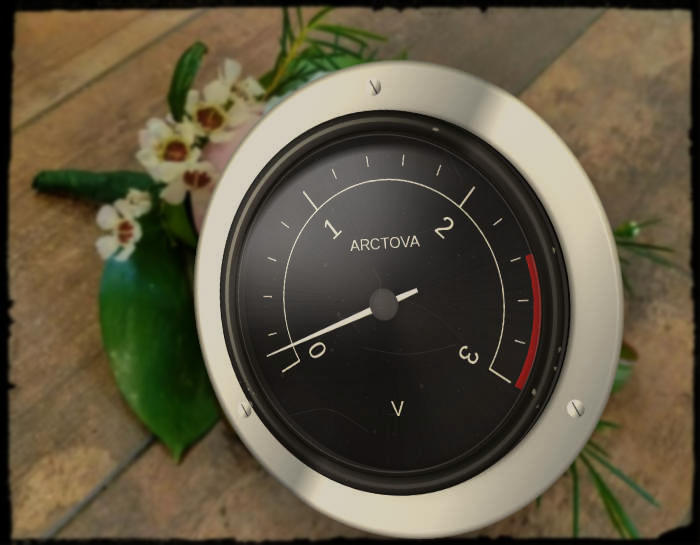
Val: 0.1 V
